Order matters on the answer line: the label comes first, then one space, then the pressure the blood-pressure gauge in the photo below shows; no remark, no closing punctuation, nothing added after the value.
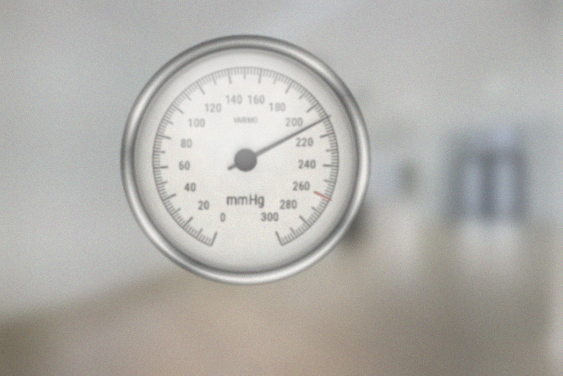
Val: 210 mmHg
